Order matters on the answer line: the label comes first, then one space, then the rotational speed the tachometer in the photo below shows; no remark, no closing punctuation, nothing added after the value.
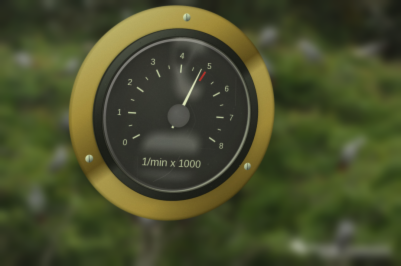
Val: 4750 rpm
